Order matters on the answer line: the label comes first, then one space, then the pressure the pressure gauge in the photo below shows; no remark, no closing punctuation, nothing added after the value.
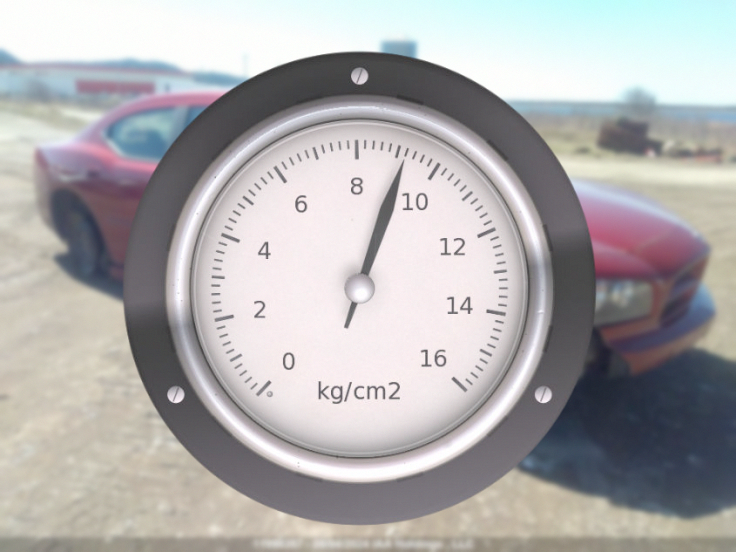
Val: 9.2 kg/cm²
